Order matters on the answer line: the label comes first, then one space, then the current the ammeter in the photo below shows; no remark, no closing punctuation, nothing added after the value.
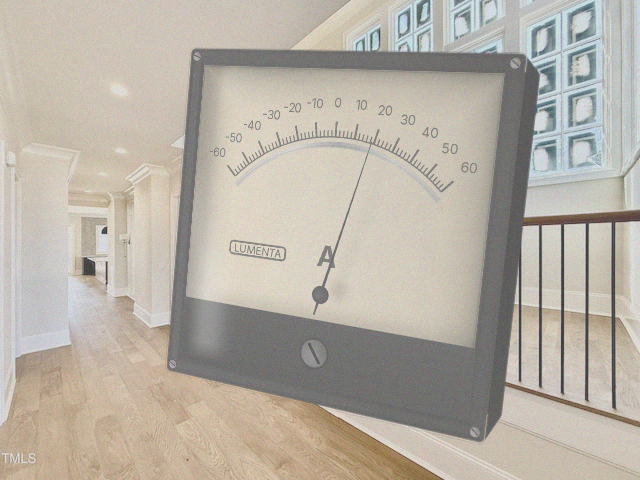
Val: 20 A
